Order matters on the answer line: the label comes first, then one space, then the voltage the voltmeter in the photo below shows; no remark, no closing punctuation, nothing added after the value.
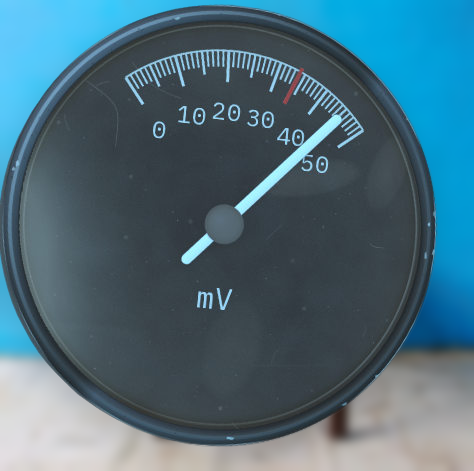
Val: 45 mV
